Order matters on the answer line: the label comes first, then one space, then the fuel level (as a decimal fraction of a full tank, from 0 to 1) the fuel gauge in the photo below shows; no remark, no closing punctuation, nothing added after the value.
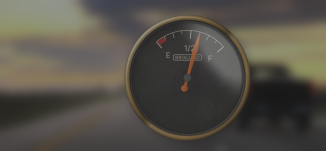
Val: 0.625
